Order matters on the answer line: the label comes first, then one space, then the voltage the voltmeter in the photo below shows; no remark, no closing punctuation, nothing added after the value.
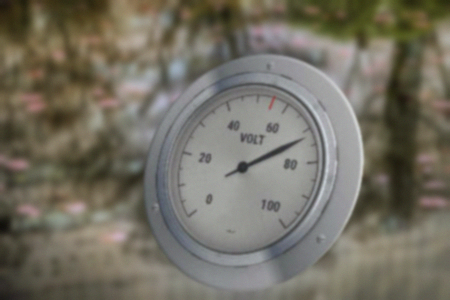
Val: 72.5 V
